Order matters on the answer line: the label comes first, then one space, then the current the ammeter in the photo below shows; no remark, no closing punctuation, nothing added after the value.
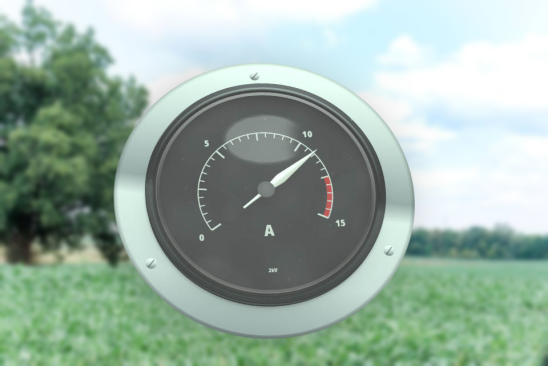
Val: 11 A
